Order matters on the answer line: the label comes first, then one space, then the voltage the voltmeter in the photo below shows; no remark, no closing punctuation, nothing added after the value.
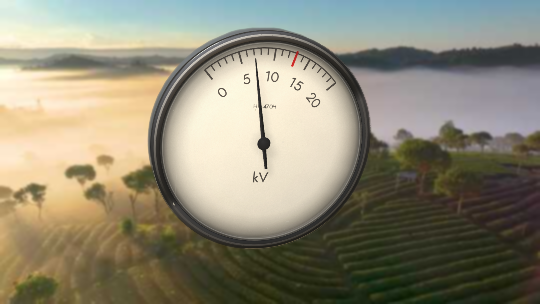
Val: 7 kV
